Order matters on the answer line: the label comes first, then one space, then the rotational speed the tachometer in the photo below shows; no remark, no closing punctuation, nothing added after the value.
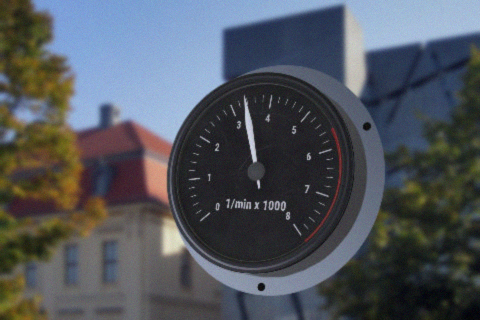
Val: 3400 rpm
